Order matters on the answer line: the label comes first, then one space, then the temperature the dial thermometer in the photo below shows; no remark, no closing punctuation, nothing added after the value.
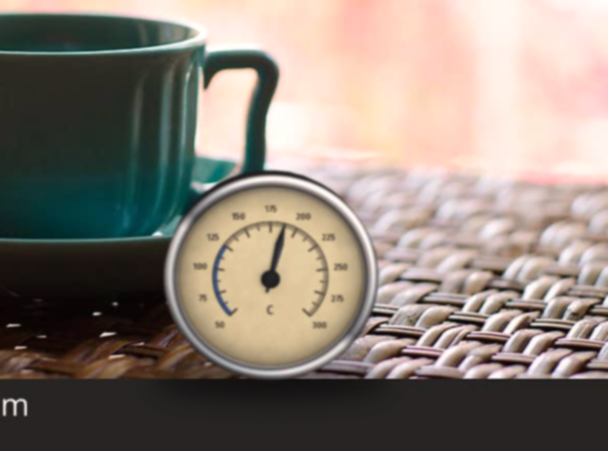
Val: 187.5 °C
